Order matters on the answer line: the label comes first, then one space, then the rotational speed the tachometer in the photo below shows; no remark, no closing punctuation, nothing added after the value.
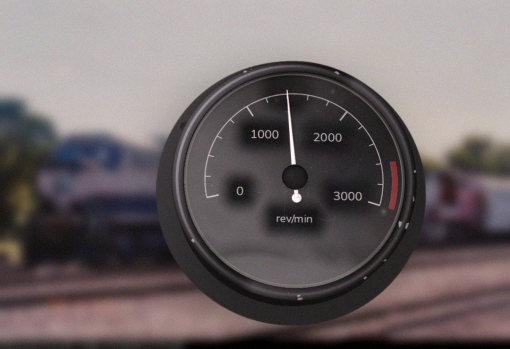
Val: 1400 rpm
